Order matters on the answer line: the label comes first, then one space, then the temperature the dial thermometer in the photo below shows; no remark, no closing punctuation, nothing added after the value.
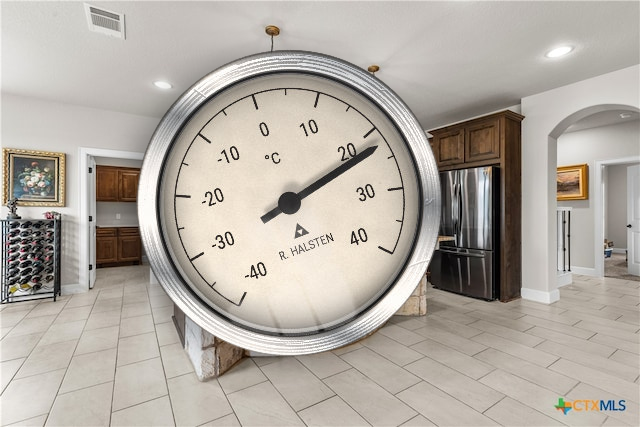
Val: 22.5 °C
